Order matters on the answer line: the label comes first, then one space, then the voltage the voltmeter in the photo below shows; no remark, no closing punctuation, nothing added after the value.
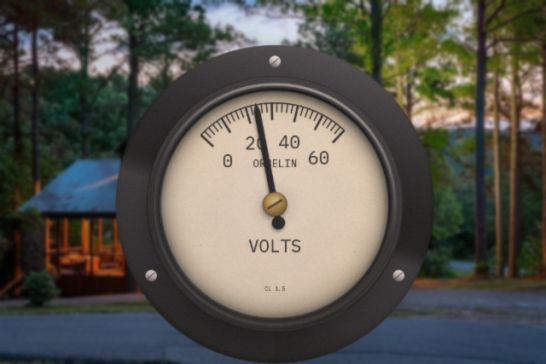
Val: 24 V
